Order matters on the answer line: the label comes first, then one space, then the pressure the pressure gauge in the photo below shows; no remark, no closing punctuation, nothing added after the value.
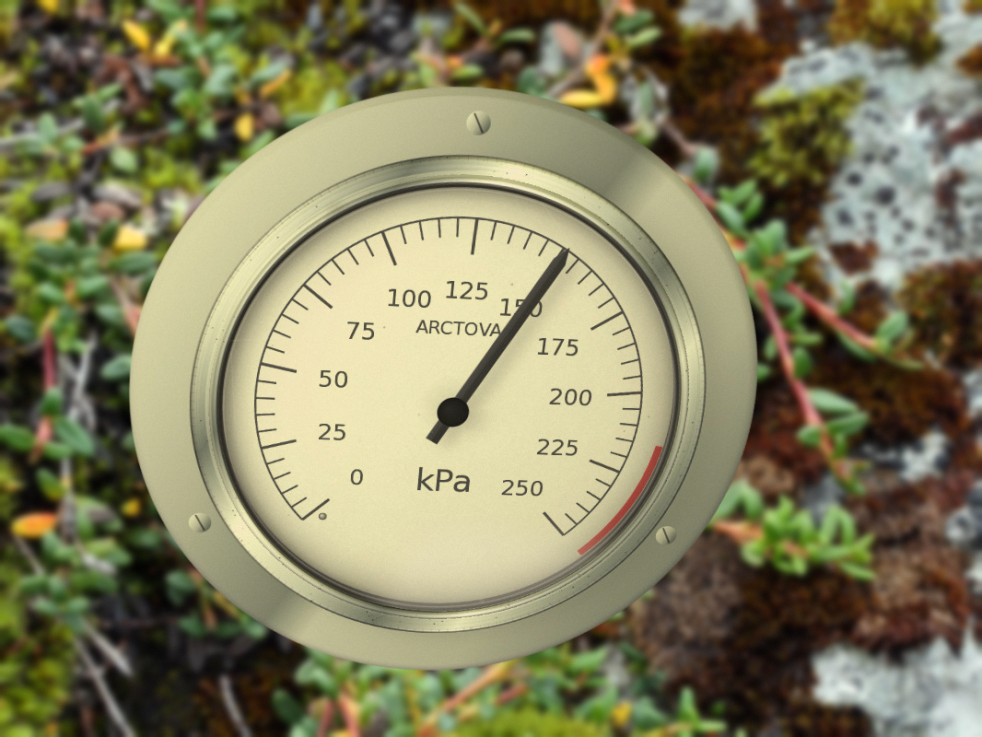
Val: 150 kPa
